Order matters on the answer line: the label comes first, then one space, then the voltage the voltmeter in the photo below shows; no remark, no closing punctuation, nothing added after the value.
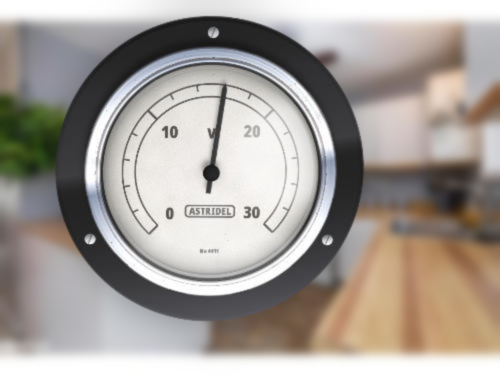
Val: 16 V
